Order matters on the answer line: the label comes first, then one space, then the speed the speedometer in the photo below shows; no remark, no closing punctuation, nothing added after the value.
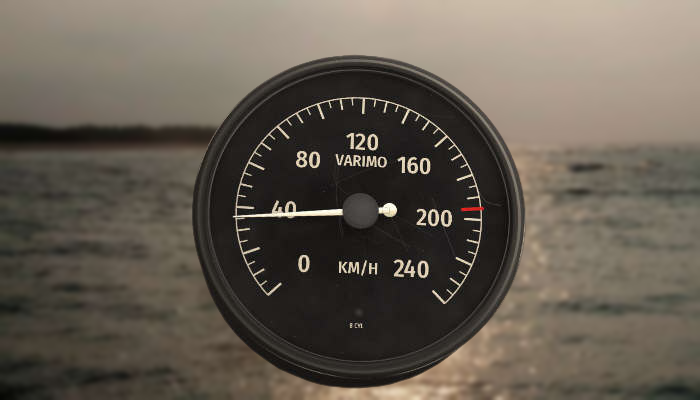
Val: 35 km/h
